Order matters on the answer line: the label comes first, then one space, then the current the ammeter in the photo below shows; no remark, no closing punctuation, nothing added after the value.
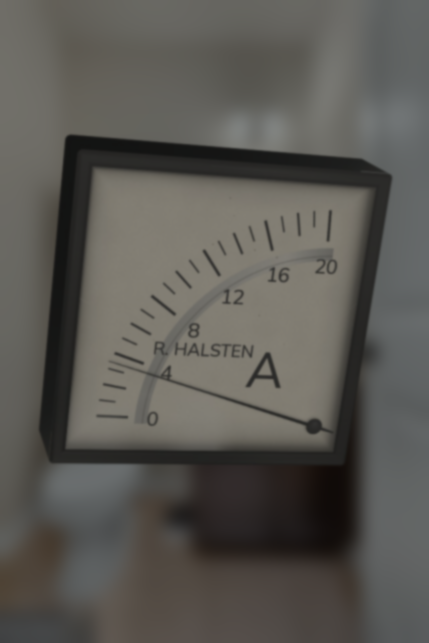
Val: 3.5 A
